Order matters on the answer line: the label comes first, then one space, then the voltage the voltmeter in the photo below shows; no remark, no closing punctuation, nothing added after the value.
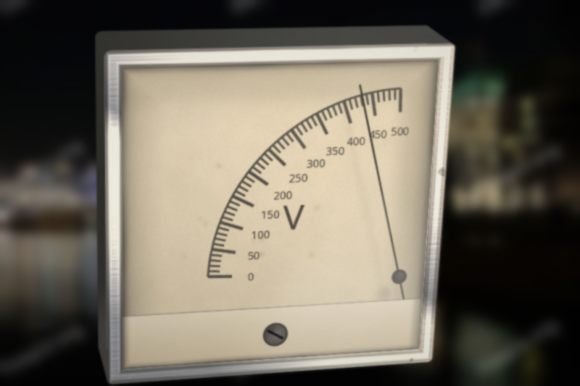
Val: 430 V
